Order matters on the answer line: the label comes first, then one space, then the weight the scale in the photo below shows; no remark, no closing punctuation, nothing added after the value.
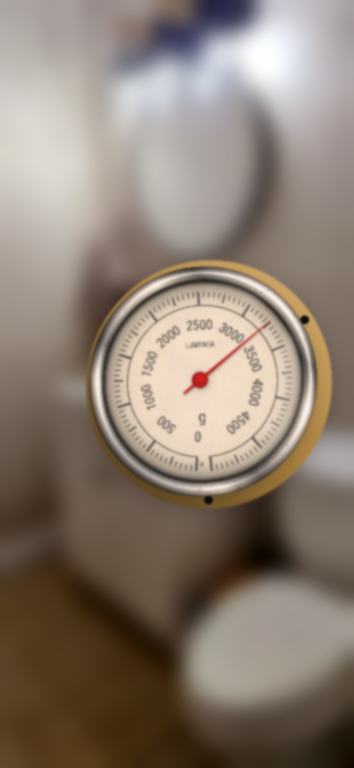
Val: 3250 g
